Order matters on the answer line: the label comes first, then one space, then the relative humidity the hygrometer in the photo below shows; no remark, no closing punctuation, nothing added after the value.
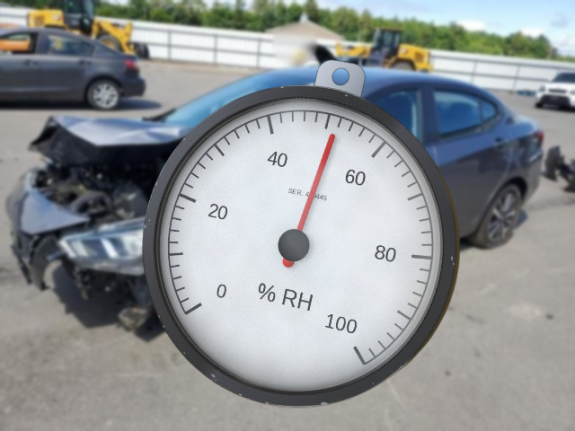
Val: 52 %
